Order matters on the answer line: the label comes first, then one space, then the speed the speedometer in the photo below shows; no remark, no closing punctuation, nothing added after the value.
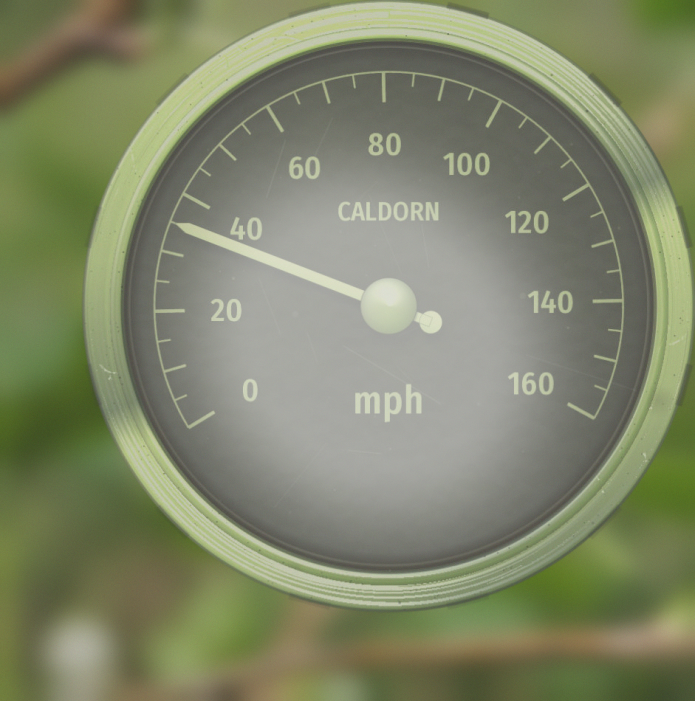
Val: 35 mph
